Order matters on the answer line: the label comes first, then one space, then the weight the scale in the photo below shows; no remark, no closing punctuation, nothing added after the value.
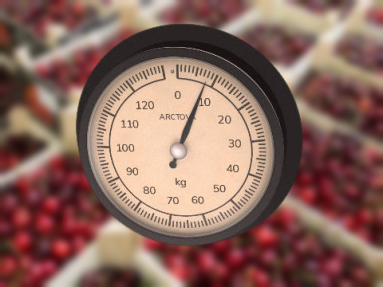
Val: 8 kg
